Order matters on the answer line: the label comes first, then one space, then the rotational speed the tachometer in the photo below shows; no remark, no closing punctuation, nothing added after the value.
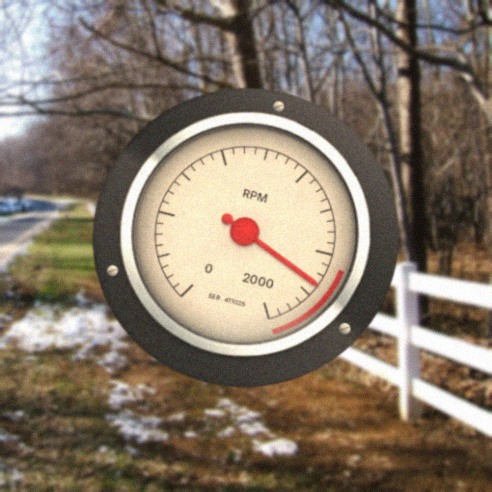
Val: 1750 rpm
